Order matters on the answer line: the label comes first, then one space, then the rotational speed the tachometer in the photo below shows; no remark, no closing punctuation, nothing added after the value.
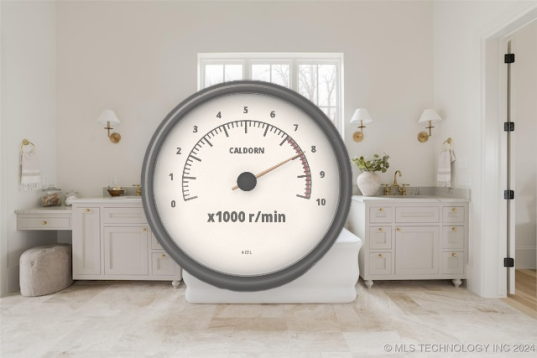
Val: 8000 rpm
